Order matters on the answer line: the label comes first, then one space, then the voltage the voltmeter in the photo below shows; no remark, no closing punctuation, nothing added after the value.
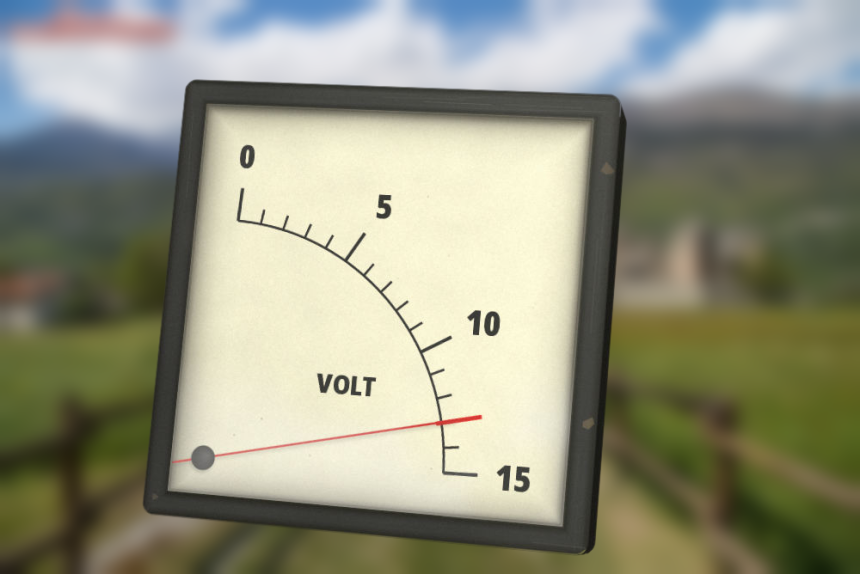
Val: 13 V
